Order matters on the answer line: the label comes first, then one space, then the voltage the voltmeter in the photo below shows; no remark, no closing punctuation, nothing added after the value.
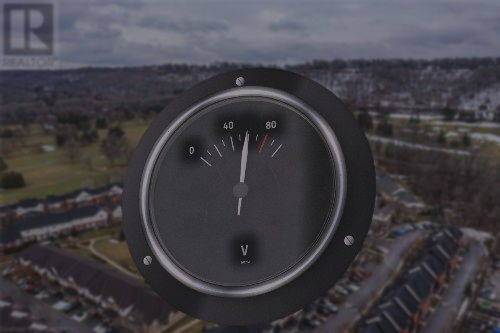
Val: 60 V
